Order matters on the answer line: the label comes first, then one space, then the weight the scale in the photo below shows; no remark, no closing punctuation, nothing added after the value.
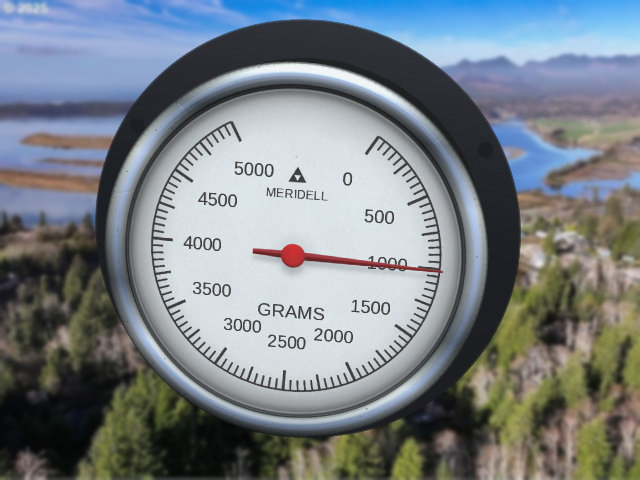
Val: 1000 g
